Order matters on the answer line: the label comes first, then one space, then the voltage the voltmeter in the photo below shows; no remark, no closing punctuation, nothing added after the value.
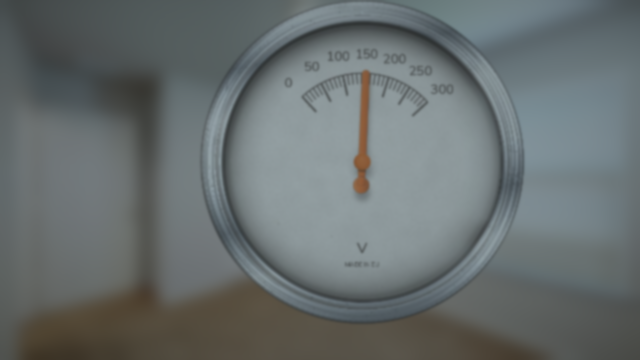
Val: 150 V
